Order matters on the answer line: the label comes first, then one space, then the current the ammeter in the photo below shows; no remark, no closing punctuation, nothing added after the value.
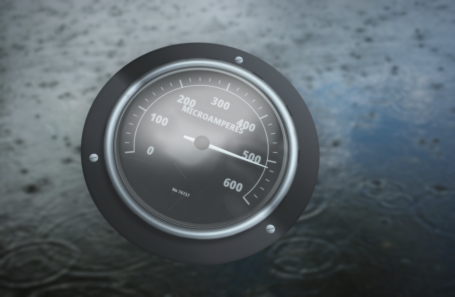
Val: 520 µA
